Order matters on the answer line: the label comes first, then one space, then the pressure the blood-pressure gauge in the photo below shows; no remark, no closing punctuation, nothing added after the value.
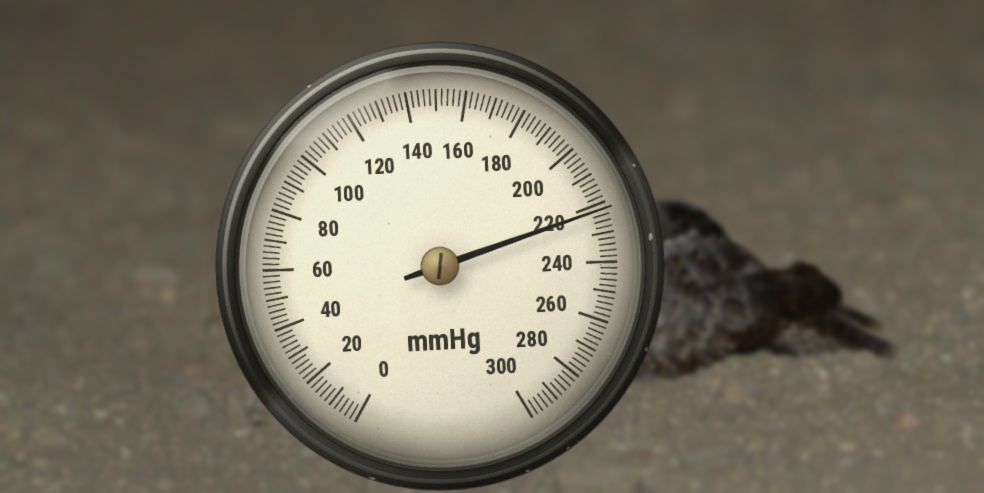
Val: 222 mmHg
